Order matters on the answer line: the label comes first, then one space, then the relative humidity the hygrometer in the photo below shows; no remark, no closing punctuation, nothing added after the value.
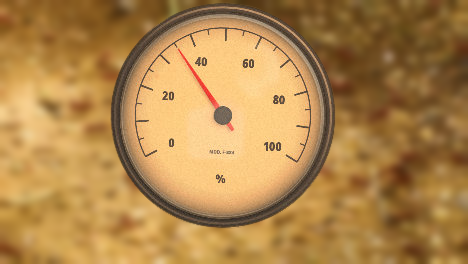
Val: 35 %
